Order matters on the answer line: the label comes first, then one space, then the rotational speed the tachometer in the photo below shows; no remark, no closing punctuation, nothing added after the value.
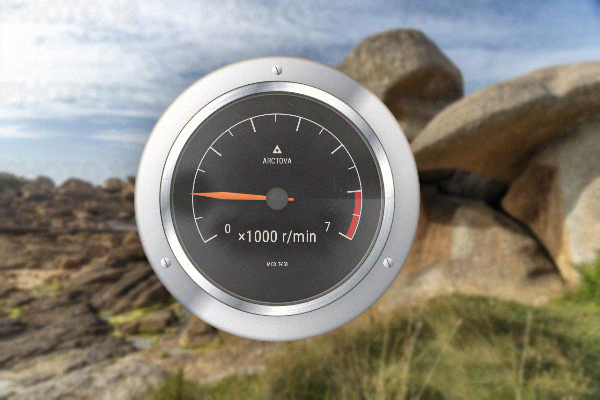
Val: 1000 rpm
